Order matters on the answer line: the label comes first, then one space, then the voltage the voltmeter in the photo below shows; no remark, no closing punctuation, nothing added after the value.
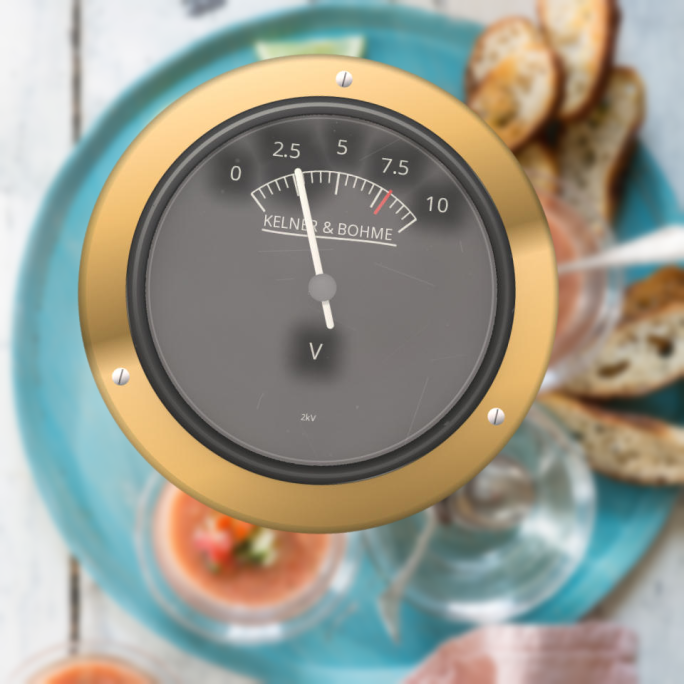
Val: 2.75 V
